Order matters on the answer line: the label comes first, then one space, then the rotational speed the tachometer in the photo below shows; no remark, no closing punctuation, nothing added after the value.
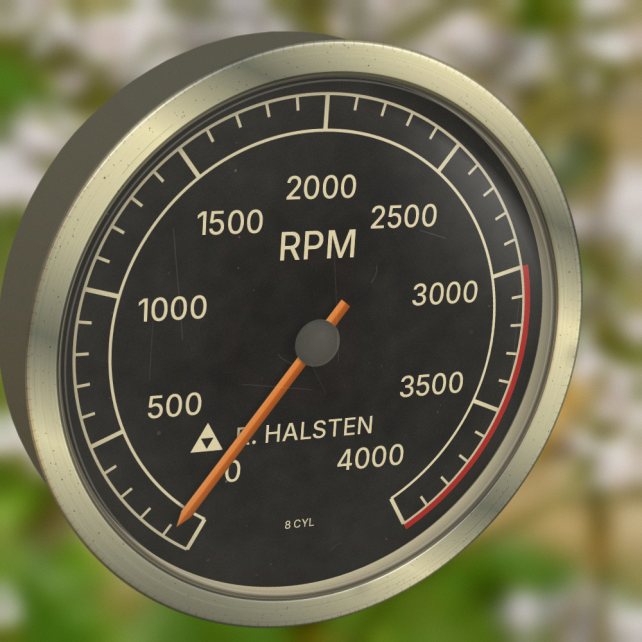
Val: 100 rpm
